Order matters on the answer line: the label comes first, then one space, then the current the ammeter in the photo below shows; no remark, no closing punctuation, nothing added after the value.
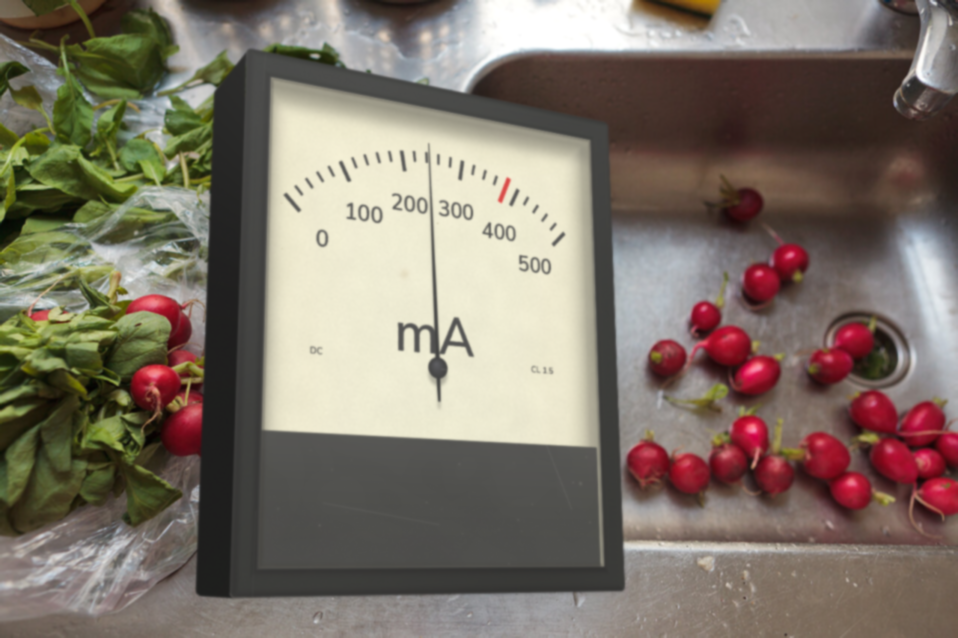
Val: 240 mA
